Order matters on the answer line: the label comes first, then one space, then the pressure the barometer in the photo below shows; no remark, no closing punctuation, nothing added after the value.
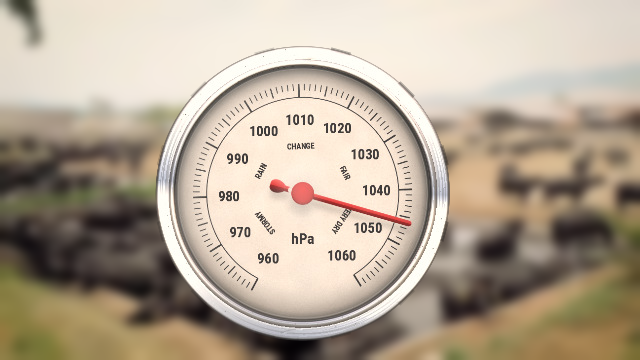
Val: 1046 hPa
